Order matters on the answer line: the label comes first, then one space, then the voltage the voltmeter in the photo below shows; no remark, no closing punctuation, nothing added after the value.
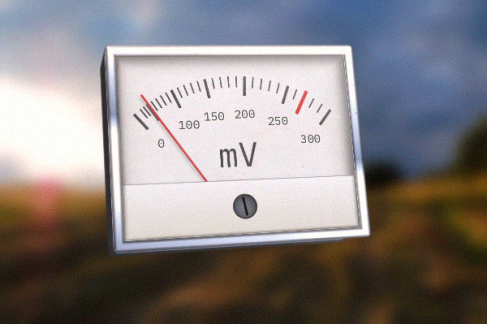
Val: 50 mV
